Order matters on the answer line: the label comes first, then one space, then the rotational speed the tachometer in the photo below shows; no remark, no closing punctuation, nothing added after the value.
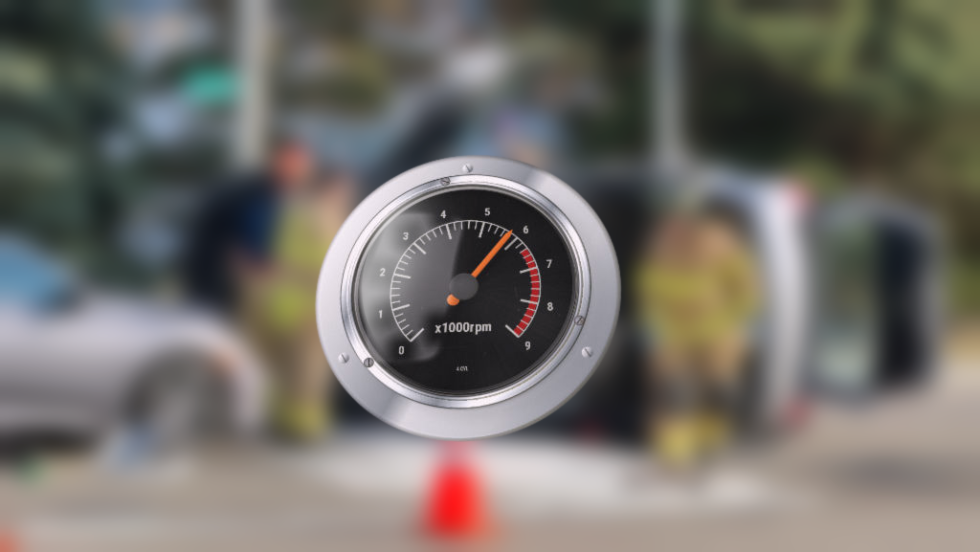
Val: 5800 rpm
